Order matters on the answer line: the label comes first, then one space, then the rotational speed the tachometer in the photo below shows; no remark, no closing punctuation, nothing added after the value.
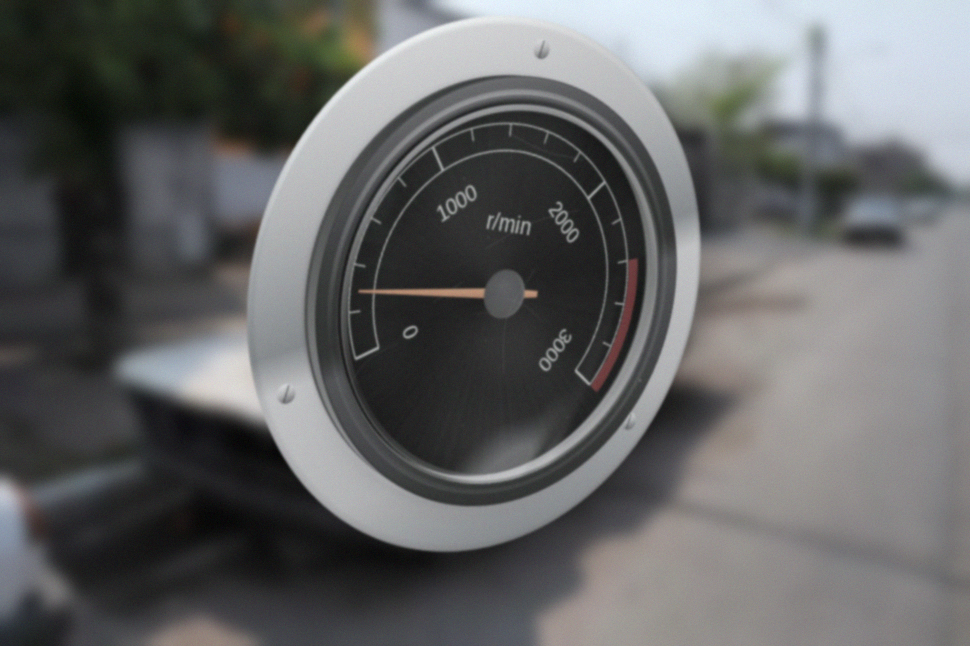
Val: 300 rpm
